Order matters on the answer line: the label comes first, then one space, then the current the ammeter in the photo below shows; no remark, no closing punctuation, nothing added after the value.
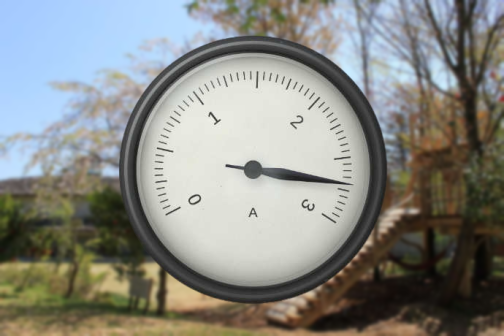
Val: 2.7 A
